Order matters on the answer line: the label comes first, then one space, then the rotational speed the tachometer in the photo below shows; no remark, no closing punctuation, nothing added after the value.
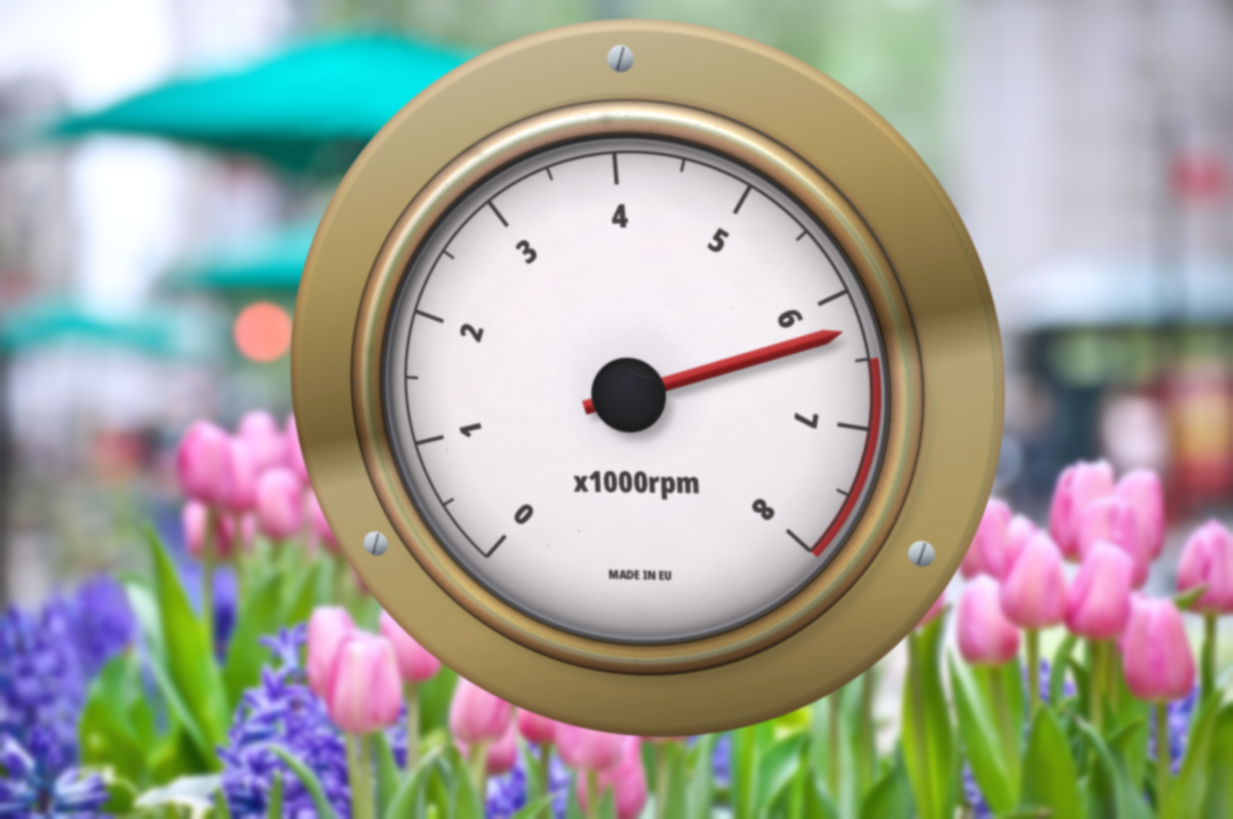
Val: 6250 rpm
